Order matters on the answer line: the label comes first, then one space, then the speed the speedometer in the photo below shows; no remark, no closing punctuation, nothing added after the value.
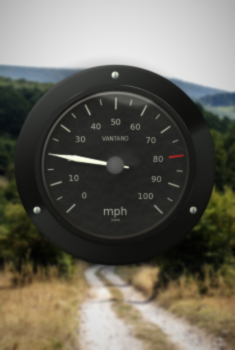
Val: 20 mph
